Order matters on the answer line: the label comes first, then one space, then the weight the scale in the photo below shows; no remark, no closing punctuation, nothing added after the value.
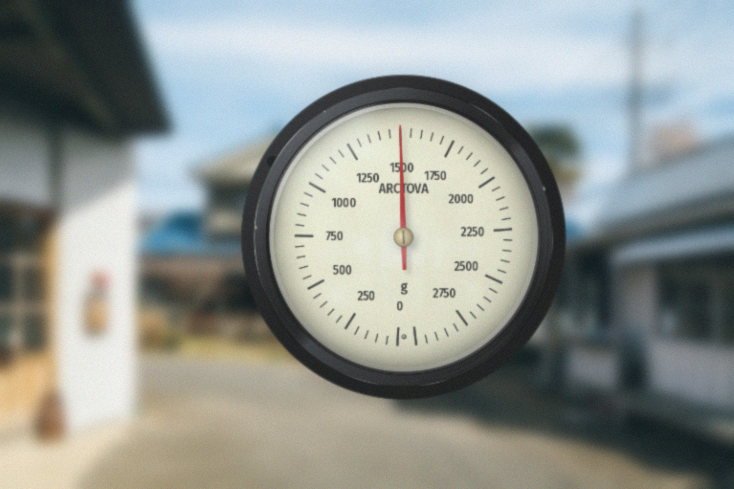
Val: 1500 g
